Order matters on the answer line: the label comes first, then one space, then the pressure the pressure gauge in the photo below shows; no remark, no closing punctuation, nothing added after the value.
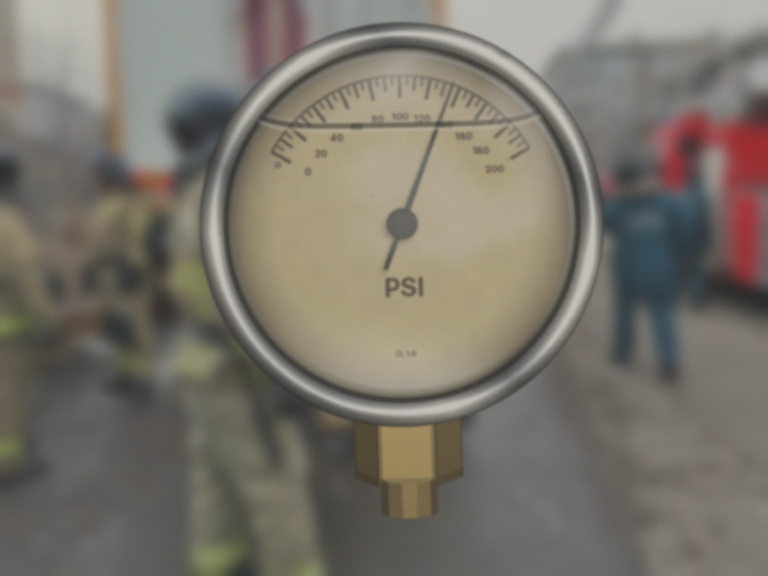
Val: 135 psi
